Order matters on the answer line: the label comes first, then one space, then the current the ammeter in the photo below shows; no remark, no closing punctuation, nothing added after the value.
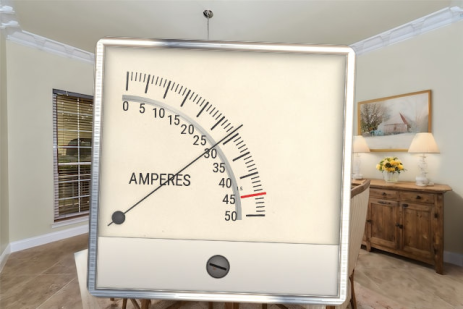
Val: 29 A
